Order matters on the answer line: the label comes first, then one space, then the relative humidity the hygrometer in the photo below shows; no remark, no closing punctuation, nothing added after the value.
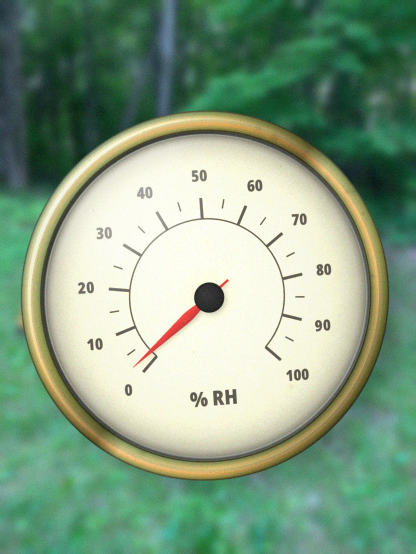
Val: 2.5 %
